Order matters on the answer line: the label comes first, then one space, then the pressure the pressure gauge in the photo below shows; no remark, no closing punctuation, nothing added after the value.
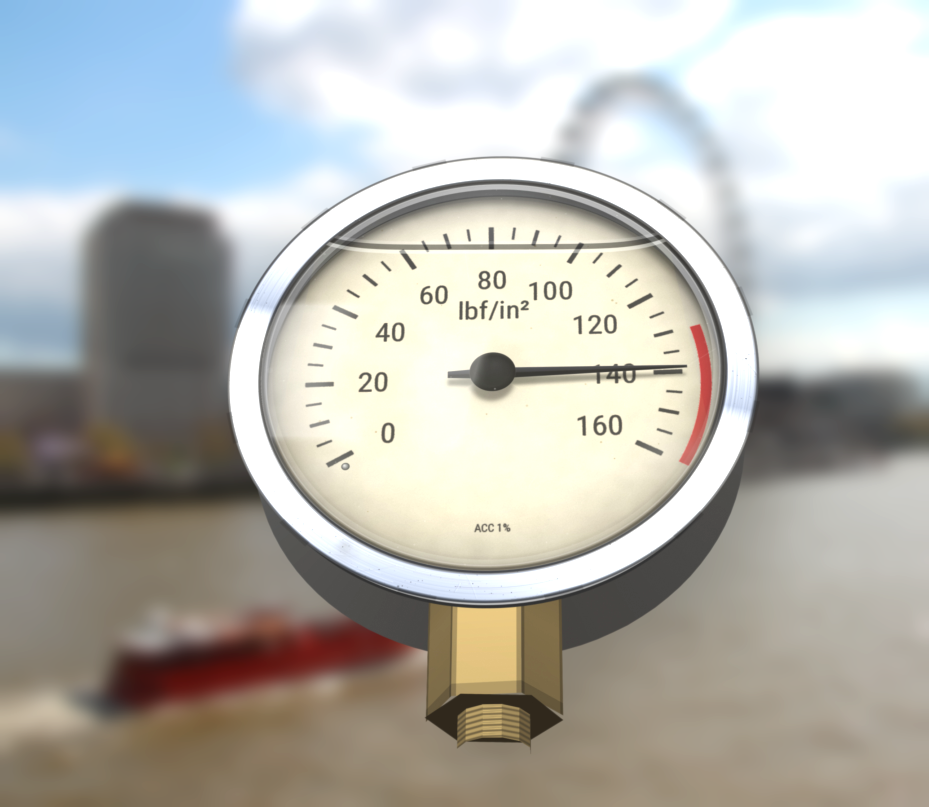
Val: 140 psi
